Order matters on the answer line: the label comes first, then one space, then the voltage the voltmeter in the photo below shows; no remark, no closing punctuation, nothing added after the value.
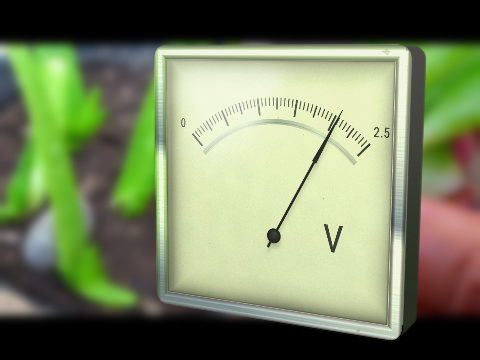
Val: 2.05 V
